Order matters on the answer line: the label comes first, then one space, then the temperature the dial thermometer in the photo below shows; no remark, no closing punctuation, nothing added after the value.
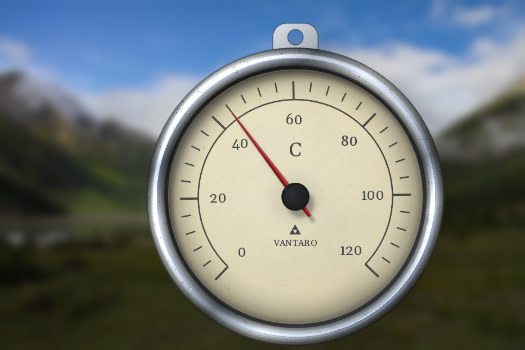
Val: 44 °C
